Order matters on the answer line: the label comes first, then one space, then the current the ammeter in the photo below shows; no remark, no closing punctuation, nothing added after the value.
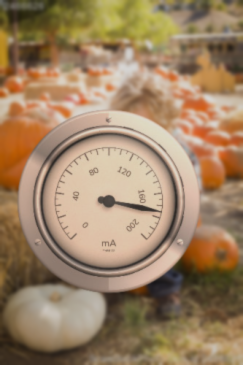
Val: 175 mA
